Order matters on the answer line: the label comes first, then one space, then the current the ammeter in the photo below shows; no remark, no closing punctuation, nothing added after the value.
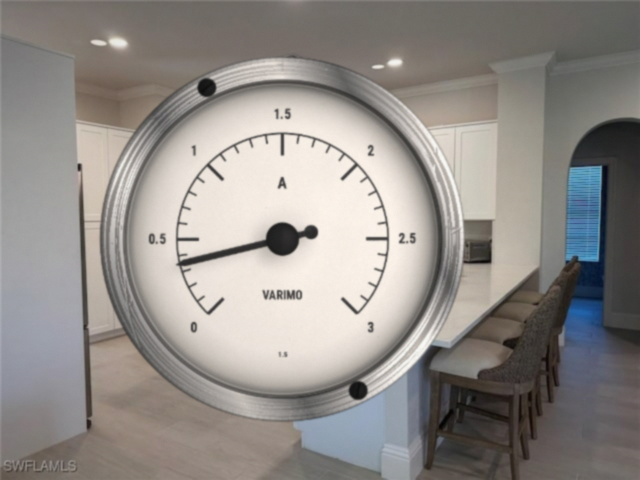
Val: 0.35 A
